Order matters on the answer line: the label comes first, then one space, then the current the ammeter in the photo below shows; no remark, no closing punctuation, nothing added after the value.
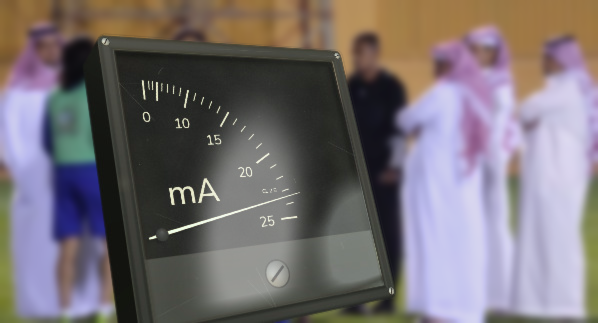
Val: 23.5 mA
